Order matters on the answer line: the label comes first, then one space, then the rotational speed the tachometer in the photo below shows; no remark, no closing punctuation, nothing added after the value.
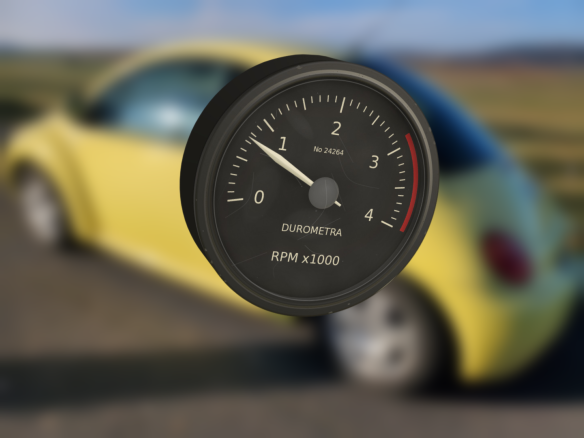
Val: 750 rpm
